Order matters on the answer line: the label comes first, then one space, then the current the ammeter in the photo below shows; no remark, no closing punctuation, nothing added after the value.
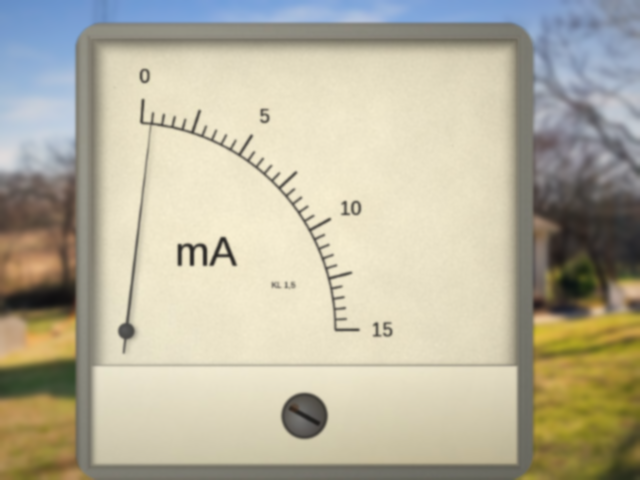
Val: 0.5 mA
